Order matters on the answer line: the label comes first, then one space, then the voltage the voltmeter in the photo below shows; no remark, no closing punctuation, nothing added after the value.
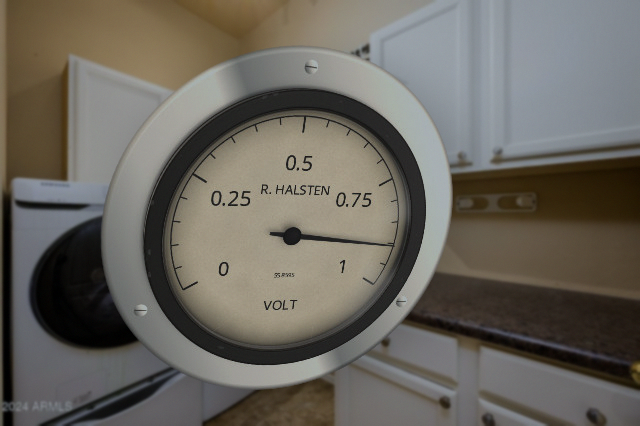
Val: 0.9 V
